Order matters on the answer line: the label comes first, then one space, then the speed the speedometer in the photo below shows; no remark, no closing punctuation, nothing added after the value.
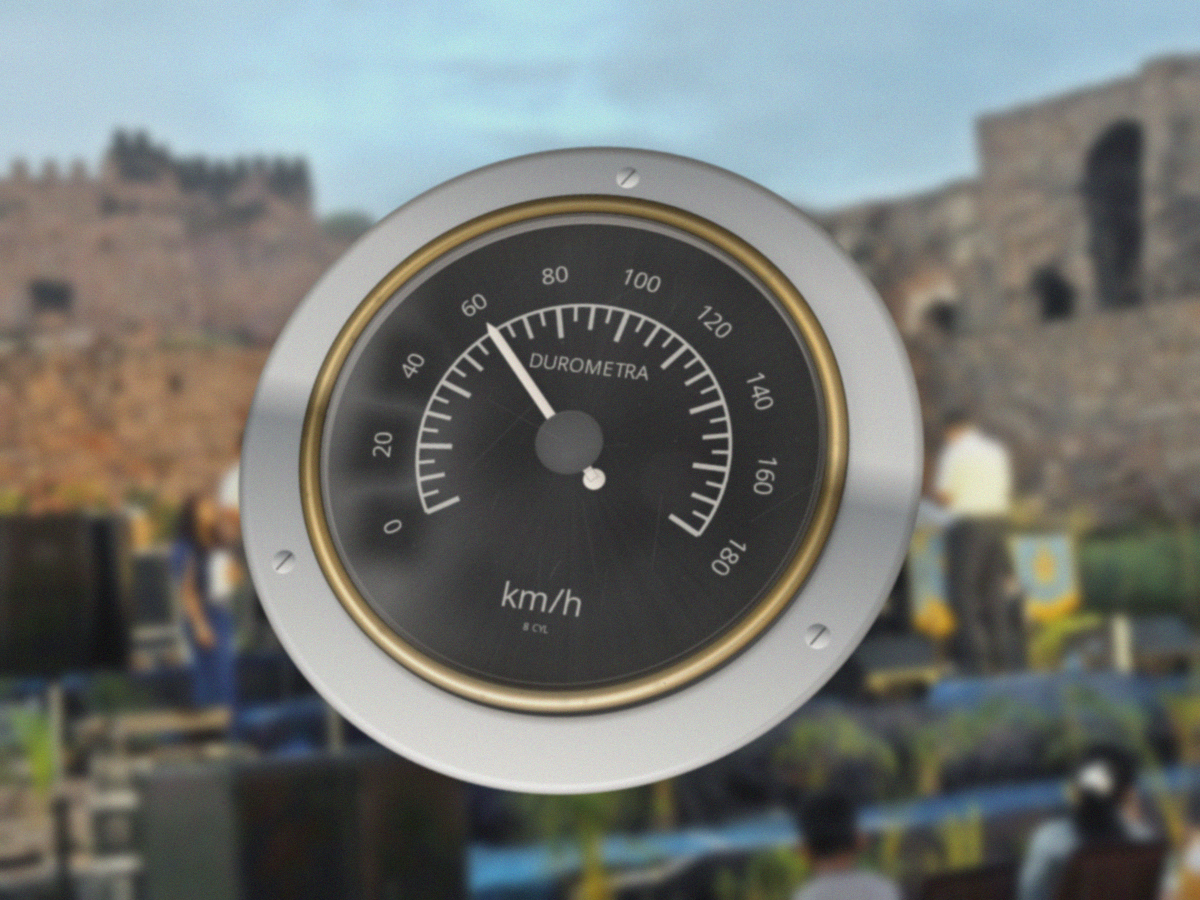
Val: 60 km/h
